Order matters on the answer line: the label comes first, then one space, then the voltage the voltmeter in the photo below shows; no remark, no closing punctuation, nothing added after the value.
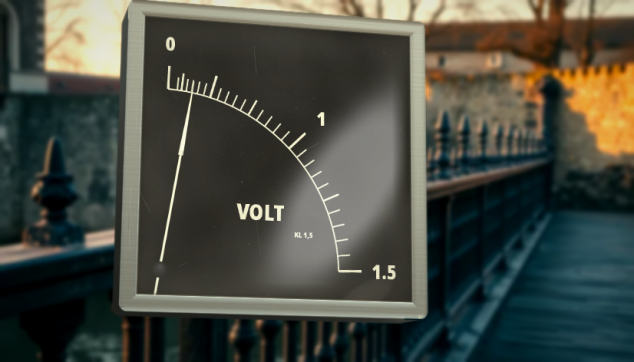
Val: 0.35 V
